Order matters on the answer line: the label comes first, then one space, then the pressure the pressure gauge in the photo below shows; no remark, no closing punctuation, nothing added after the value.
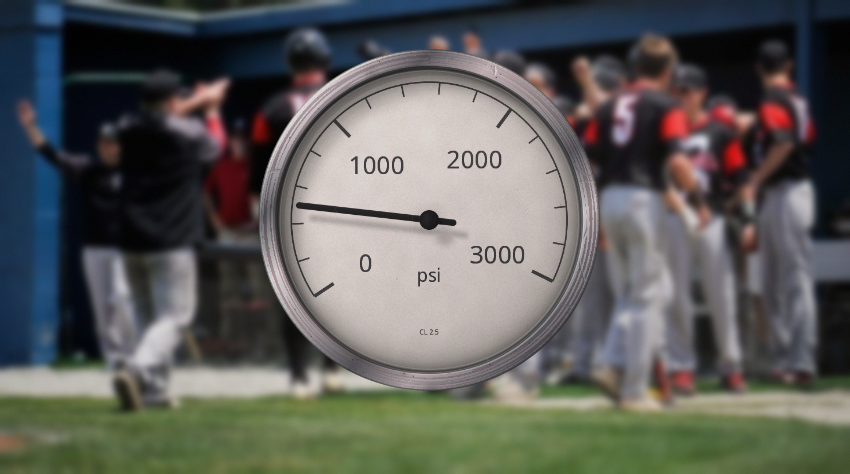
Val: 500 psi
